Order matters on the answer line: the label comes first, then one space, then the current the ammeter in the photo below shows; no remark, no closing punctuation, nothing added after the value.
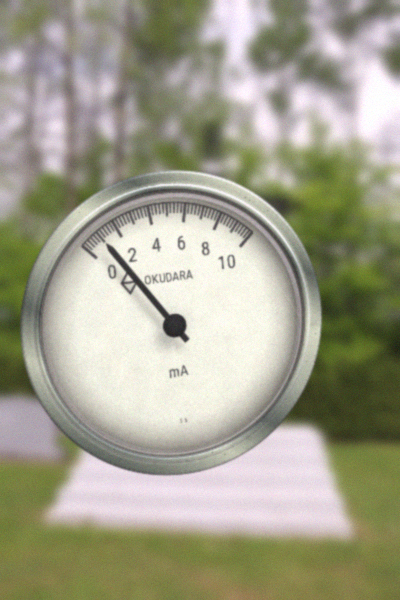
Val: 1 mA
